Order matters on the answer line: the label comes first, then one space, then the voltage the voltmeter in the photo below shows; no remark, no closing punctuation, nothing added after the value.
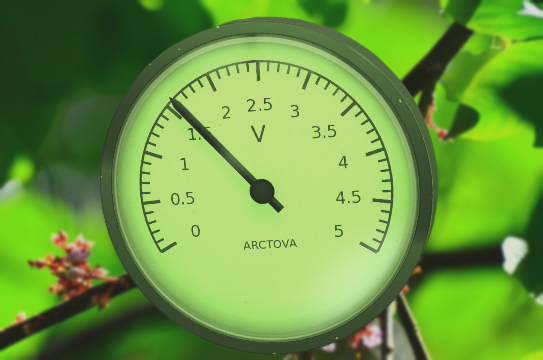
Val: 1.6 V
